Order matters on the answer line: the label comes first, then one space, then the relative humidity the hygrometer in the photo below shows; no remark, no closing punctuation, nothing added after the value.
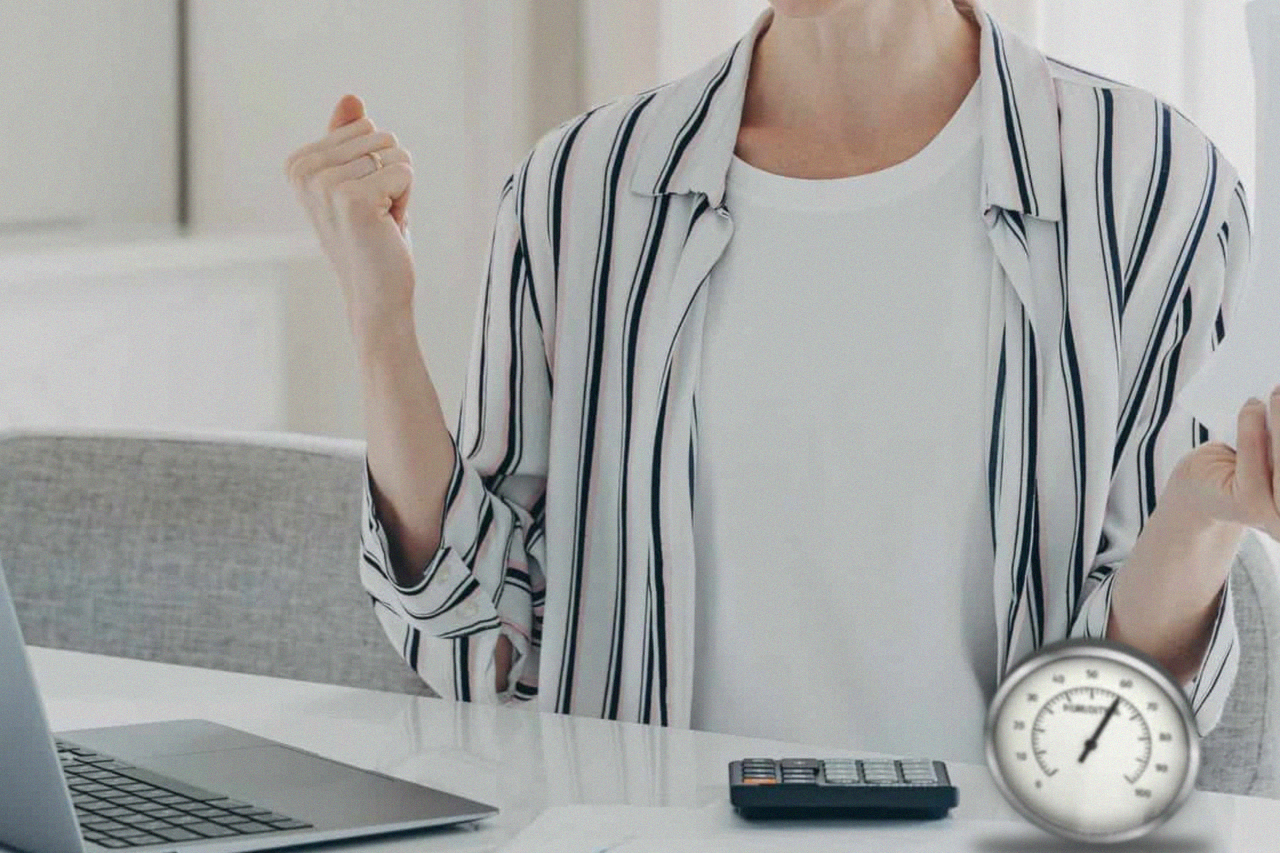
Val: 60 %
